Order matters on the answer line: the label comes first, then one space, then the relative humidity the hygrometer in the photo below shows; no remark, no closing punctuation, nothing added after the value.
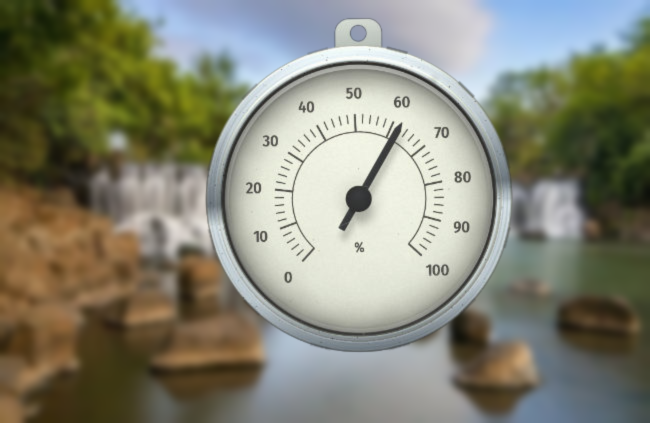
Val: 62 %
